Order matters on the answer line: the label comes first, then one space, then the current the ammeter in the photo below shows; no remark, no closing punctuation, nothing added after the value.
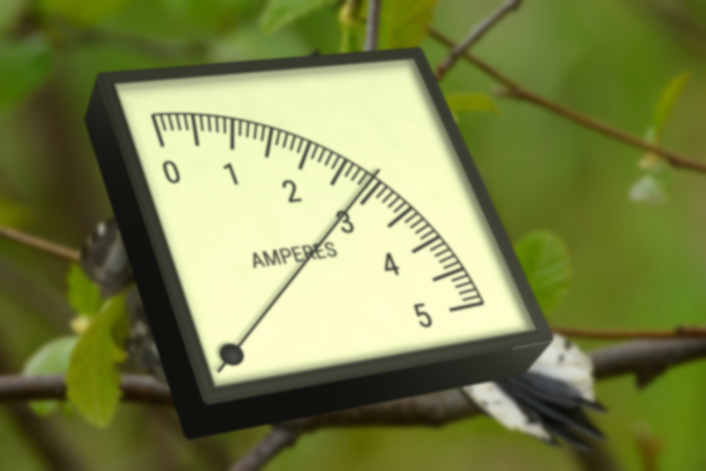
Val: 2.9 A
